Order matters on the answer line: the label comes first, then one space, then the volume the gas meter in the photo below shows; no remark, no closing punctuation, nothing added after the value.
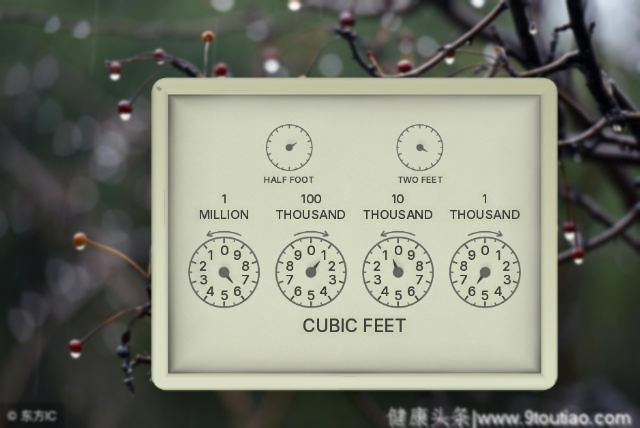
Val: 610600 ft³
